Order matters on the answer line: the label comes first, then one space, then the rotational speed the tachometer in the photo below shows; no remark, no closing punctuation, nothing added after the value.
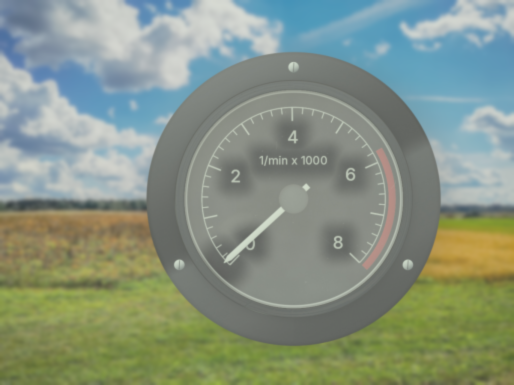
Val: 100 rpm
